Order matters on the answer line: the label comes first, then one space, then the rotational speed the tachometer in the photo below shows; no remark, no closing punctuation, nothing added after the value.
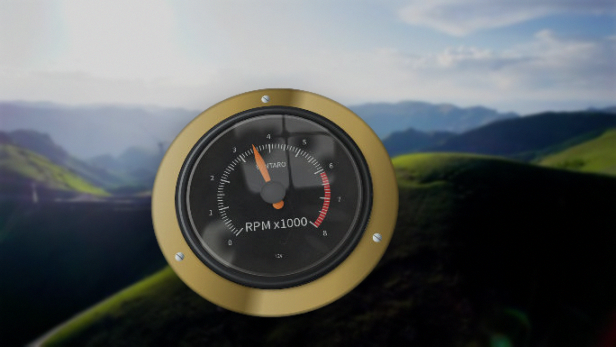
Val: 3500 rpm
